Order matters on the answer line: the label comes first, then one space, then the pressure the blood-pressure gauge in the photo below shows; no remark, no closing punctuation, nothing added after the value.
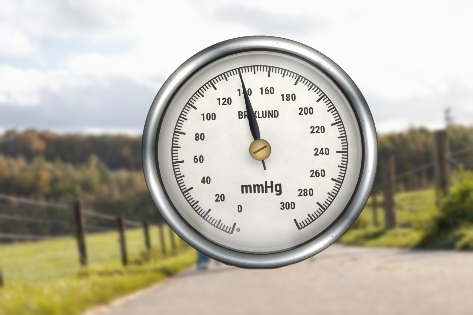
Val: 140 mmHg
